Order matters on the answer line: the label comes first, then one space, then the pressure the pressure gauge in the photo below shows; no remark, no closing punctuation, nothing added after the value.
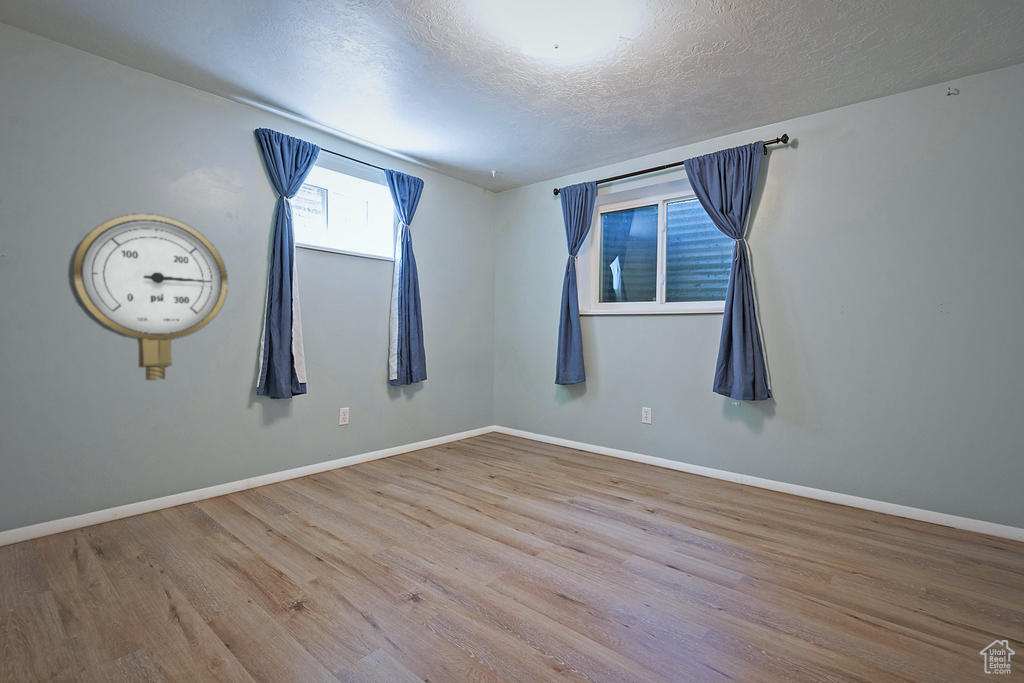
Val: 250 psi
